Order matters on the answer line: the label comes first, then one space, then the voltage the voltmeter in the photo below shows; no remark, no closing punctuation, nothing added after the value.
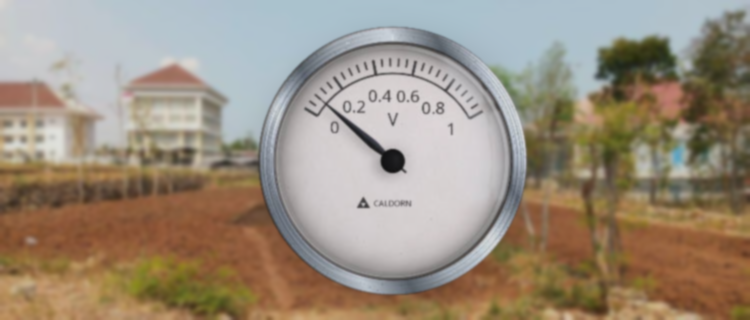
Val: 0.08 V
